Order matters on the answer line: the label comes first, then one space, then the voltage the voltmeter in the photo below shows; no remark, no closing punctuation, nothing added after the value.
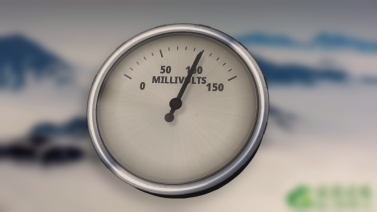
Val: 100 mV
